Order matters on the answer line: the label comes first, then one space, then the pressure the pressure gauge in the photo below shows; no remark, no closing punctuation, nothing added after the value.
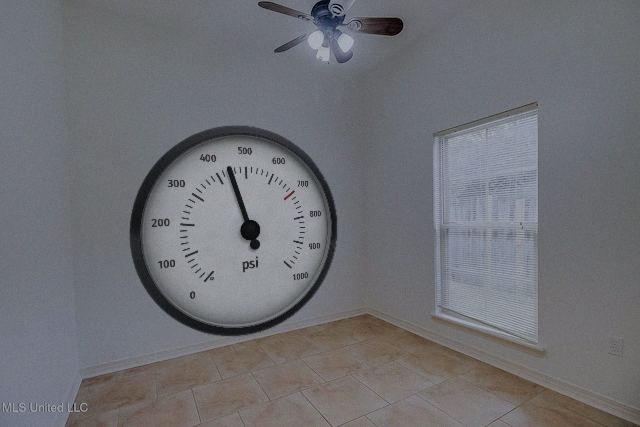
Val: 440 psi
